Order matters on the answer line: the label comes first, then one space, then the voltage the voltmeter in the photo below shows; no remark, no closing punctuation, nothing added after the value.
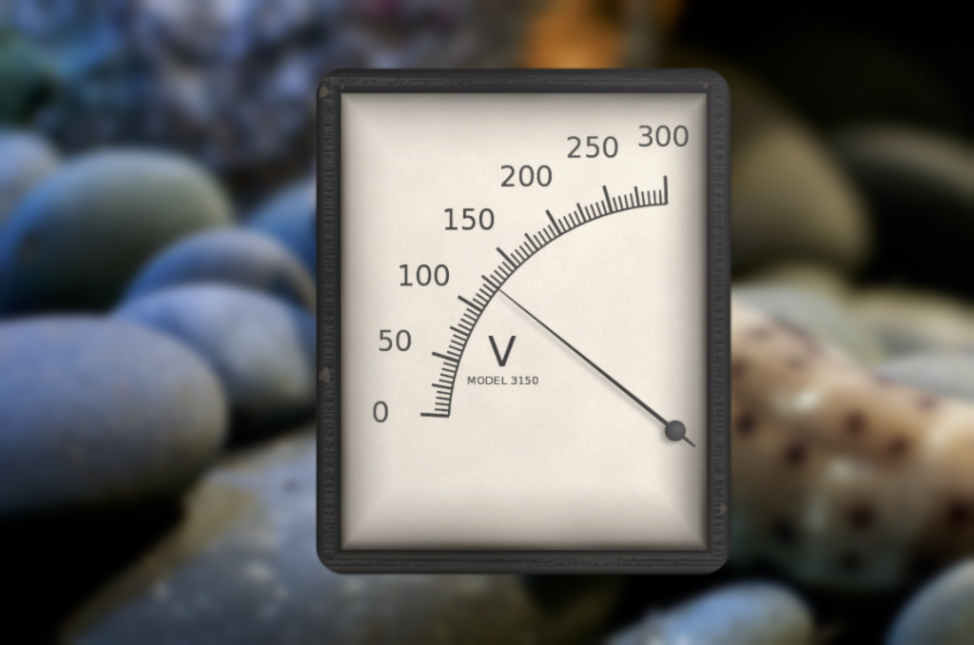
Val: 125 V
